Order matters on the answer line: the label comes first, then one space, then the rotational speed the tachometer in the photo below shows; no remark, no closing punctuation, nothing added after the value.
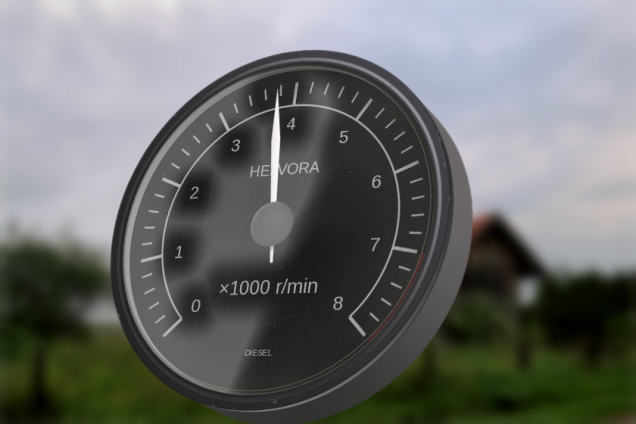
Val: 3800 rpm
